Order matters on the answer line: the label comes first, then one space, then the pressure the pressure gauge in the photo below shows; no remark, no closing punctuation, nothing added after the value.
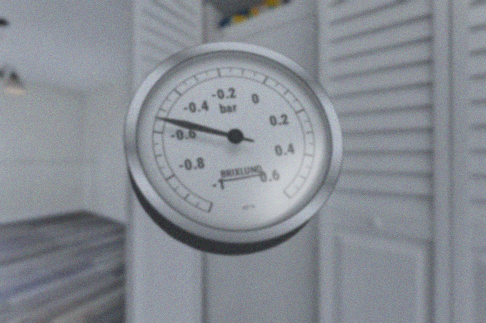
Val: -0.55 bar
